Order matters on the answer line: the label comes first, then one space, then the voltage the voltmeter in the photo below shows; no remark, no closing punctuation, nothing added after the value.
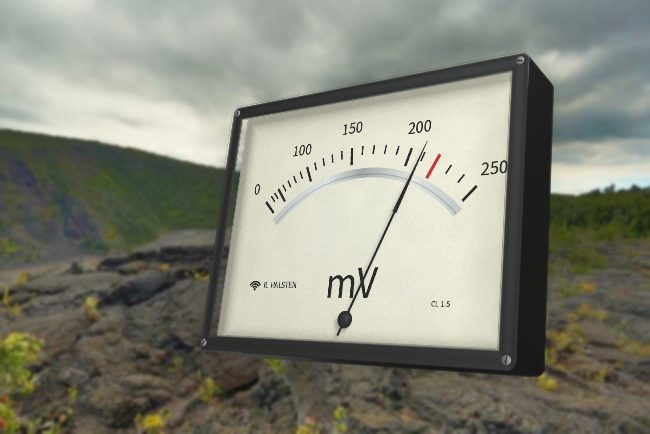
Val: 210 mV
